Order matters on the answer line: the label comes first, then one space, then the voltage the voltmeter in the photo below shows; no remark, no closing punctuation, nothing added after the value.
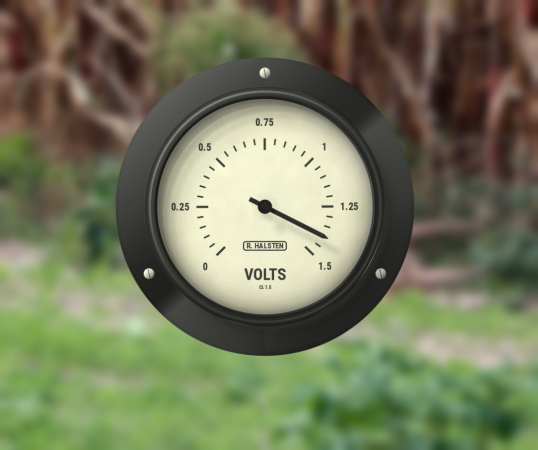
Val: 1.4 V
